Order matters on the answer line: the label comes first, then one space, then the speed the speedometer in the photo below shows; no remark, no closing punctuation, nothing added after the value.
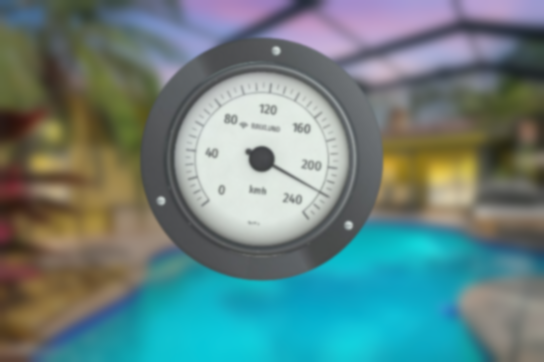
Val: 220 km/h
